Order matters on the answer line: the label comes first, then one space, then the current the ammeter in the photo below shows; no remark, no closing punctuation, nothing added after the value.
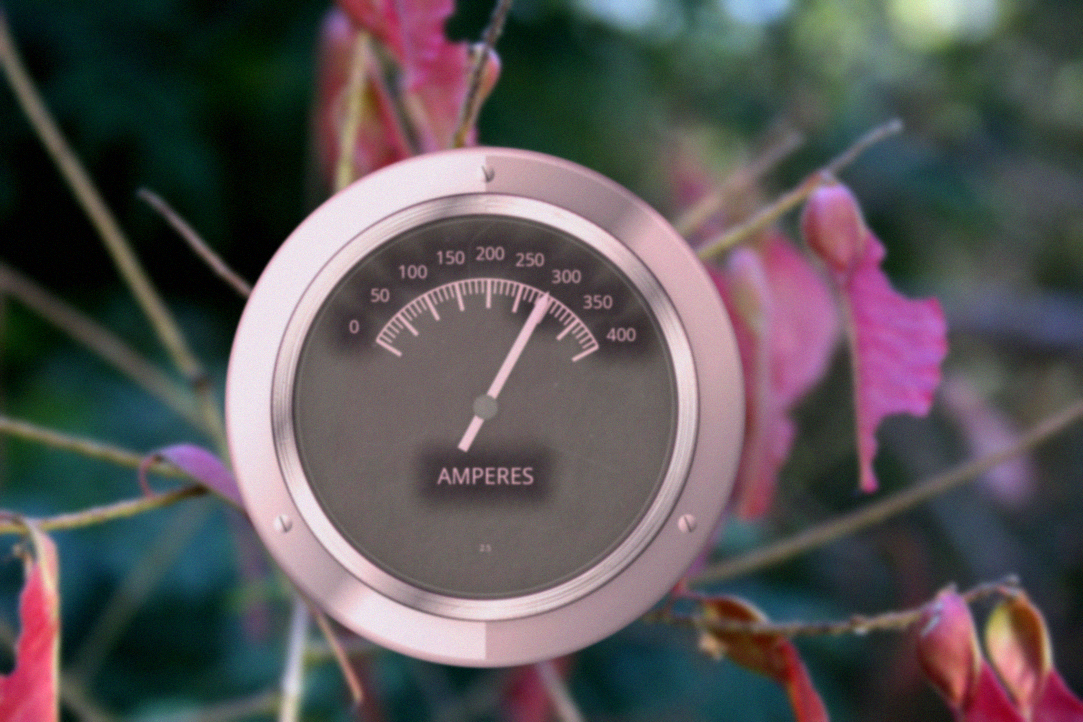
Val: 290 A
